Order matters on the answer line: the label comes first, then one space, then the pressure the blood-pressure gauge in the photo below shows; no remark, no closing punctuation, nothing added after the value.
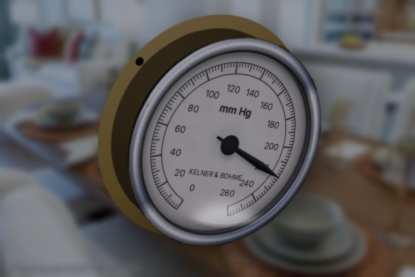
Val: 220 mmHg
